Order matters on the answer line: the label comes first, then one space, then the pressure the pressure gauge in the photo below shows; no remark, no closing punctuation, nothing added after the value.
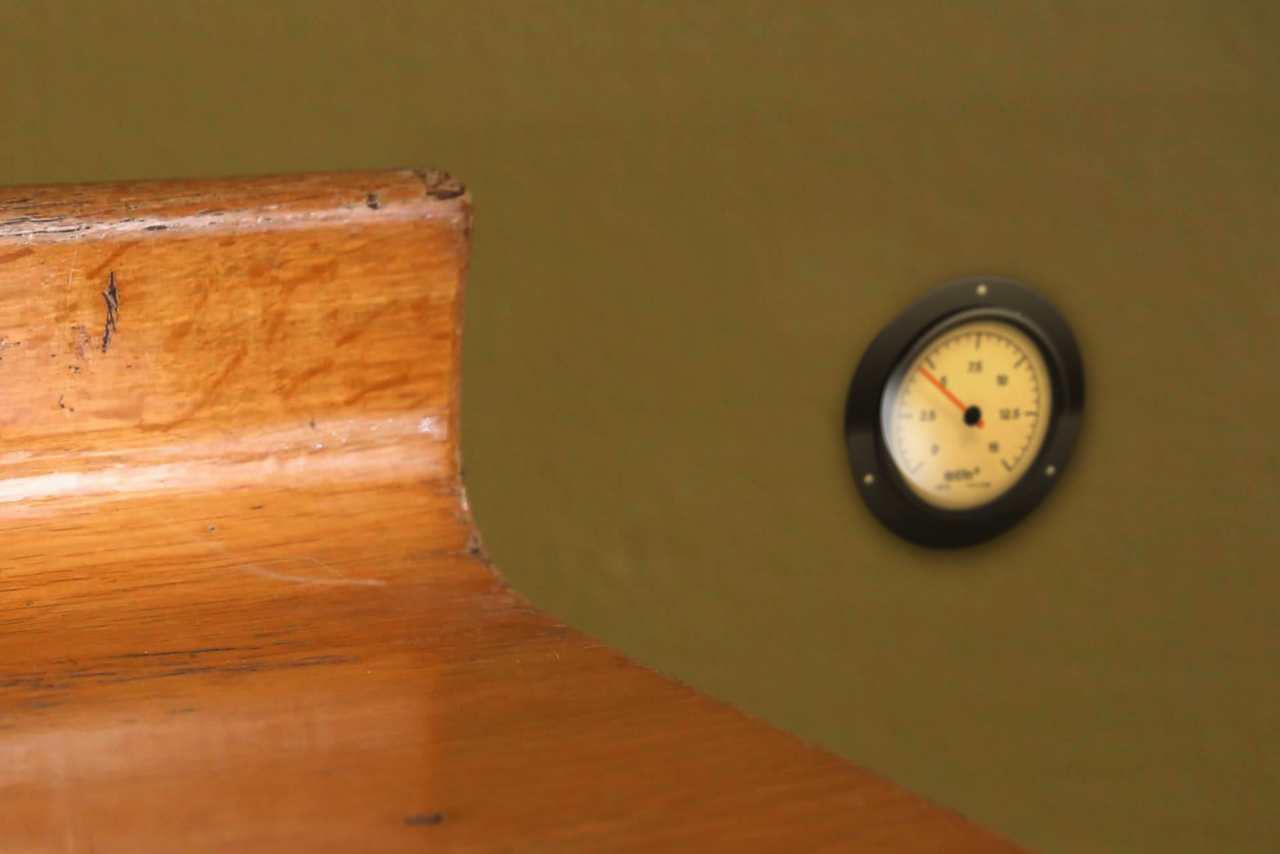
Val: 4.5 psi
